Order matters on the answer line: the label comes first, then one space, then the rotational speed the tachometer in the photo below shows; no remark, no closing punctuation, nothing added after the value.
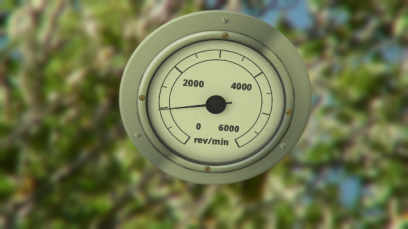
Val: 1000 rpm
